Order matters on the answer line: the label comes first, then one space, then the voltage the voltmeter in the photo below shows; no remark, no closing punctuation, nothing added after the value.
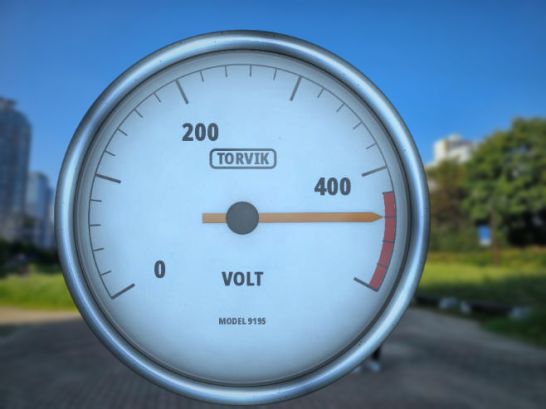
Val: 440 V
